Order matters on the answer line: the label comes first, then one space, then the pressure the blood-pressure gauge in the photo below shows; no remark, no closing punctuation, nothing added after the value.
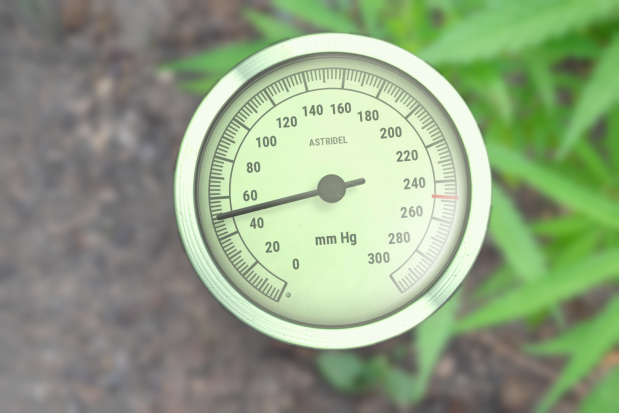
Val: 50 mmHg
